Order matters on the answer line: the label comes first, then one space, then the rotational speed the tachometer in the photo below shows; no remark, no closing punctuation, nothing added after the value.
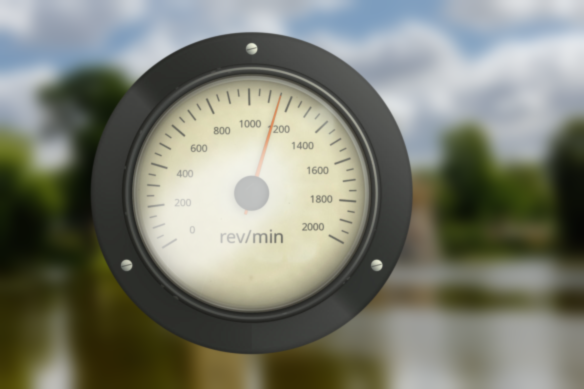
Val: 1150 rpm
